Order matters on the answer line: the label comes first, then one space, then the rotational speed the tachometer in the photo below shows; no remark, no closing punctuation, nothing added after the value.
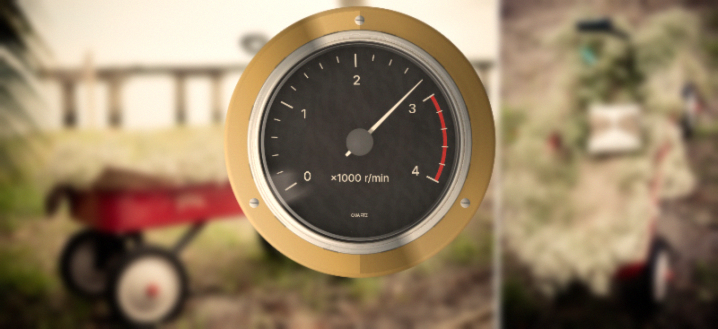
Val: 2800 rpm
